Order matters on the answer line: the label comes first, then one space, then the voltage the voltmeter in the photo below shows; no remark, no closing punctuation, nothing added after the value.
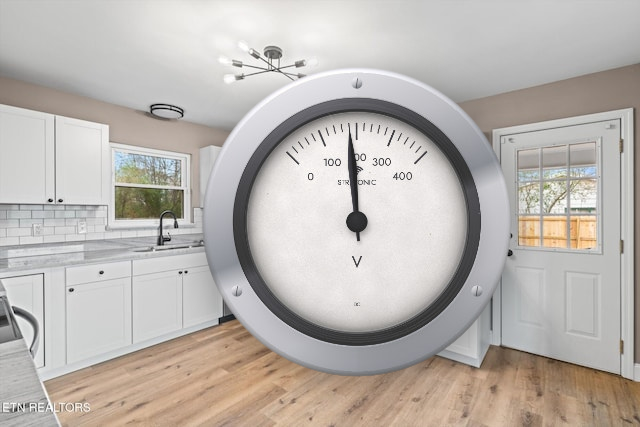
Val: 180 V
